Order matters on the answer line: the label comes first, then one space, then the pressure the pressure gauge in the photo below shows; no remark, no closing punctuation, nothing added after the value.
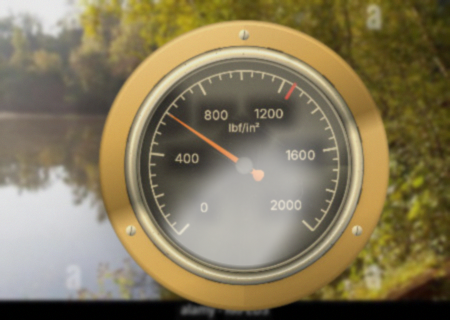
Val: 600 psi
